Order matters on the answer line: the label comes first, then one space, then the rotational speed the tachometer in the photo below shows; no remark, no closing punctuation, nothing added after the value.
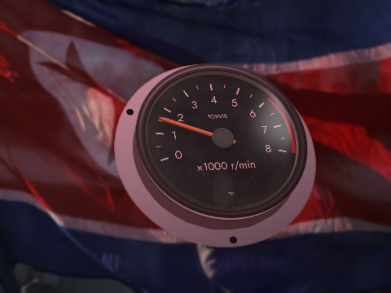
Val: 1500 rpm
